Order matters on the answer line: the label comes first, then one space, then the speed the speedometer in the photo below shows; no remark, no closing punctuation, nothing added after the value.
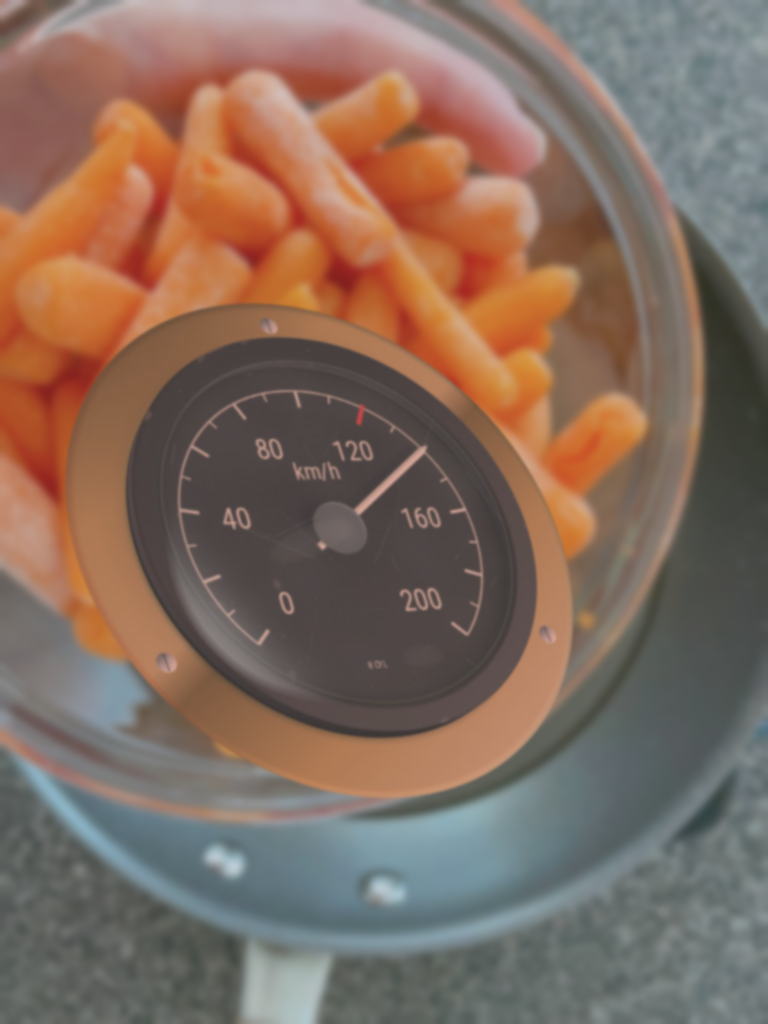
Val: 140 km/h
